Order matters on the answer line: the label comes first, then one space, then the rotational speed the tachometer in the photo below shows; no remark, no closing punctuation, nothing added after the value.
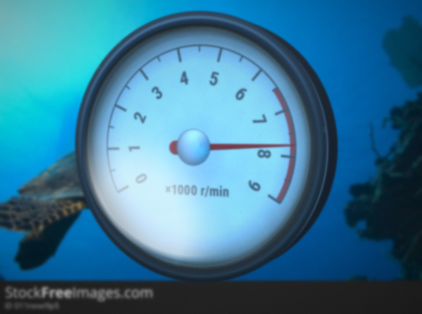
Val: 7750 rpm
